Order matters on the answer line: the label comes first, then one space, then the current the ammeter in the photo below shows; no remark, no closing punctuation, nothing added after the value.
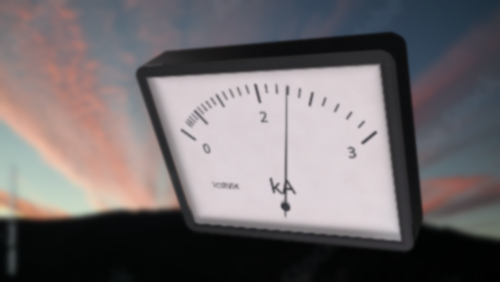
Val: 2.3 kA
